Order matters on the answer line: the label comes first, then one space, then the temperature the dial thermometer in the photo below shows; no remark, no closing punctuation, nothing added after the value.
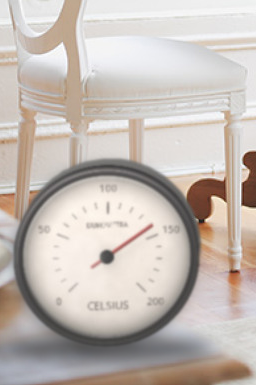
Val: 140 °C
